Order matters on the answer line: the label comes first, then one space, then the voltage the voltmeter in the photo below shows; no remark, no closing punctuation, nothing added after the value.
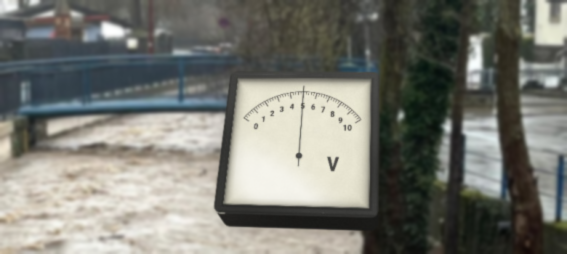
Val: 5 V
